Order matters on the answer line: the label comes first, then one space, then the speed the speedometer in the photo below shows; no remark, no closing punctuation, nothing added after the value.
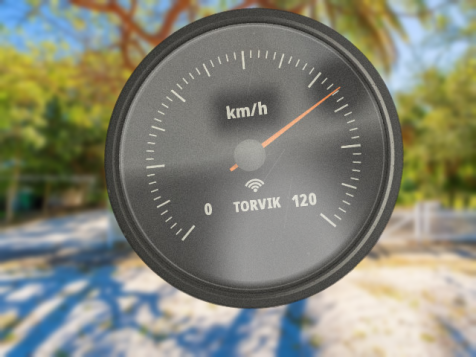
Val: 86 km/h
